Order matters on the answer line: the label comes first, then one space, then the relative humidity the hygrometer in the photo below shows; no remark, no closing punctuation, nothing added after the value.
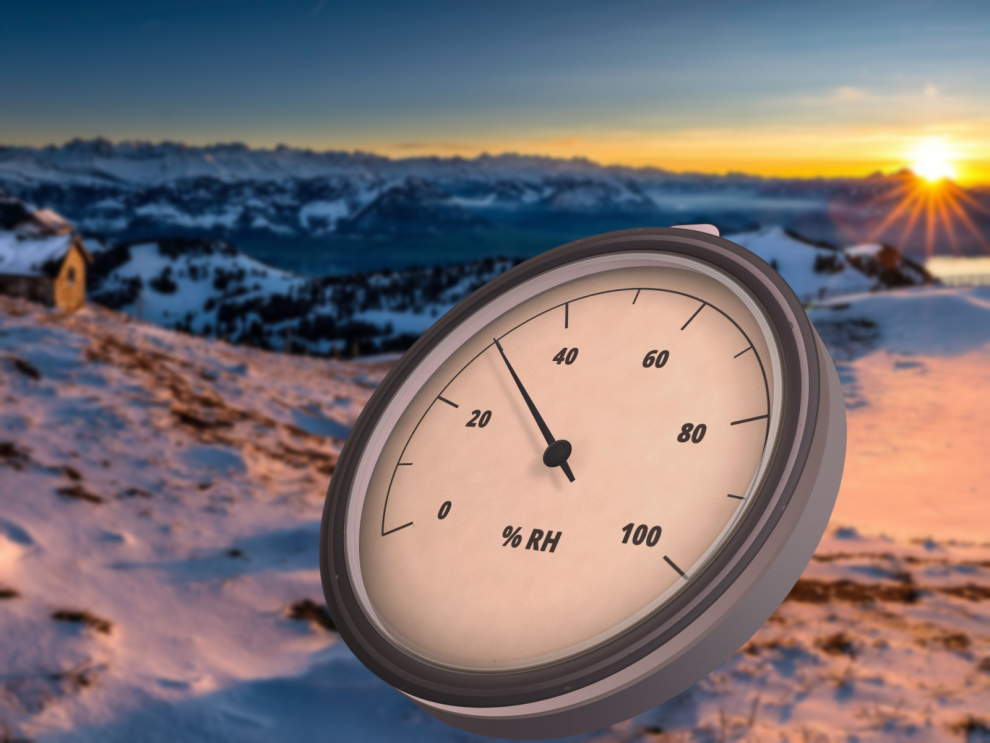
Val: 30 %
